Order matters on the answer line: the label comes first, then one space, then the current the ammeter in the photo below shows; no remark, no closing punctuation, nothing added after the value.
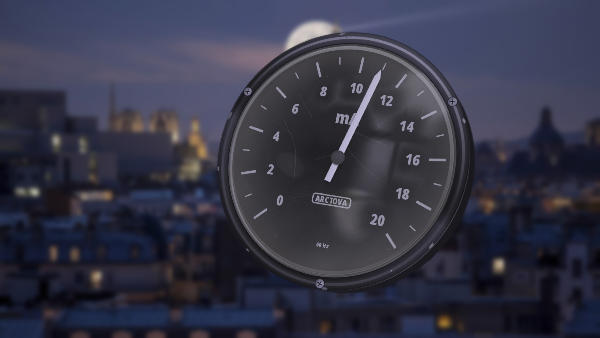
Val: 11 mA
